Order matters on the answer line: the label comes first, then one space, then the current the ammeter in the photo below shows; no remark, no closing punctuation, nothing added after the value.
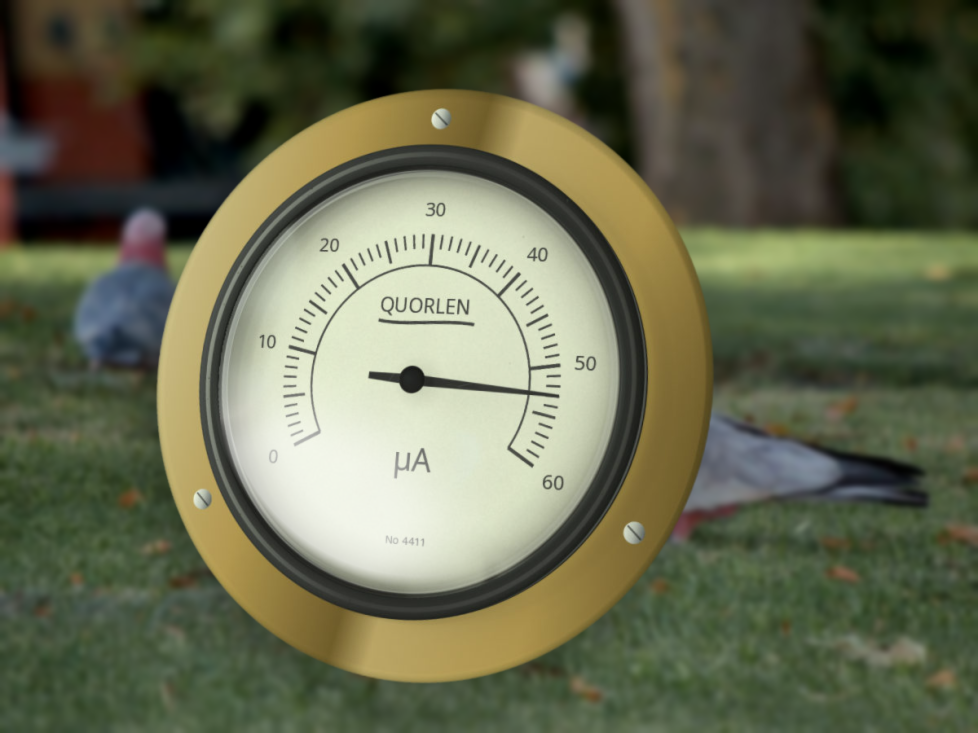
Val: 53 µA
